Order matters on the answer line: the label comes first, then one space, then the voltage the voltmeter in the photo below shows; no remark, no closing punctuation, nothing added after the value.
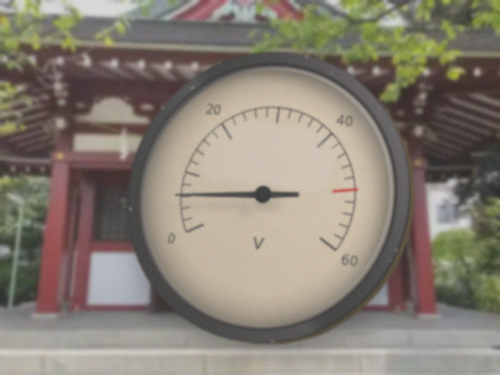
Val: 6 V
